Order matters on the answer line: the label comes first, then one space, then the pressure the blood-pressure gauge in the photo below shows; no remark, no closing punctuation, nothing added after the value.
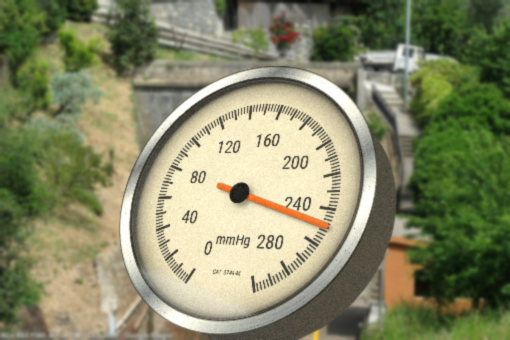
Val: 250 mmHg
